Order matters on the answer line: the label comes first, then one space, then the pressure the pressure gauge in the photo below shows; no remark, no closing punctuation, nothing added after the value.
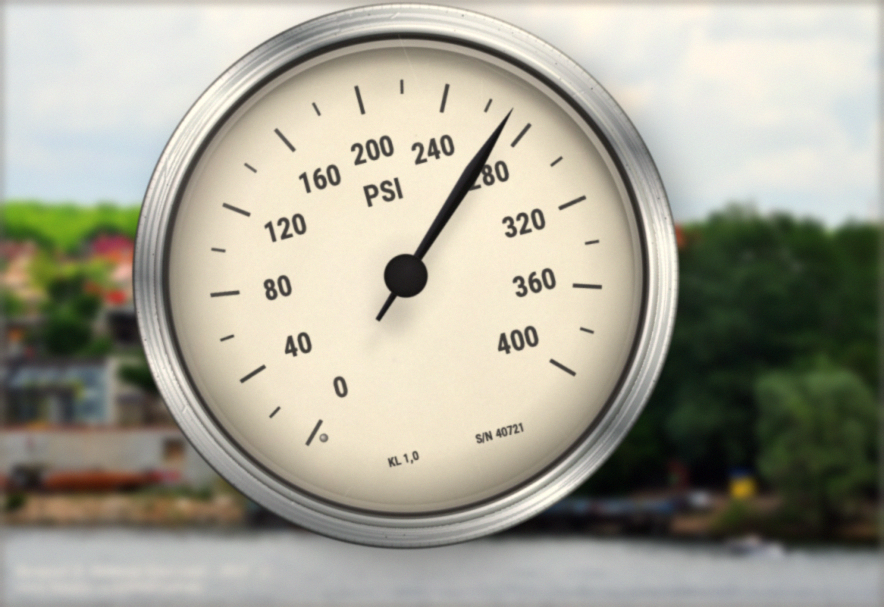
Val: 270 psi
